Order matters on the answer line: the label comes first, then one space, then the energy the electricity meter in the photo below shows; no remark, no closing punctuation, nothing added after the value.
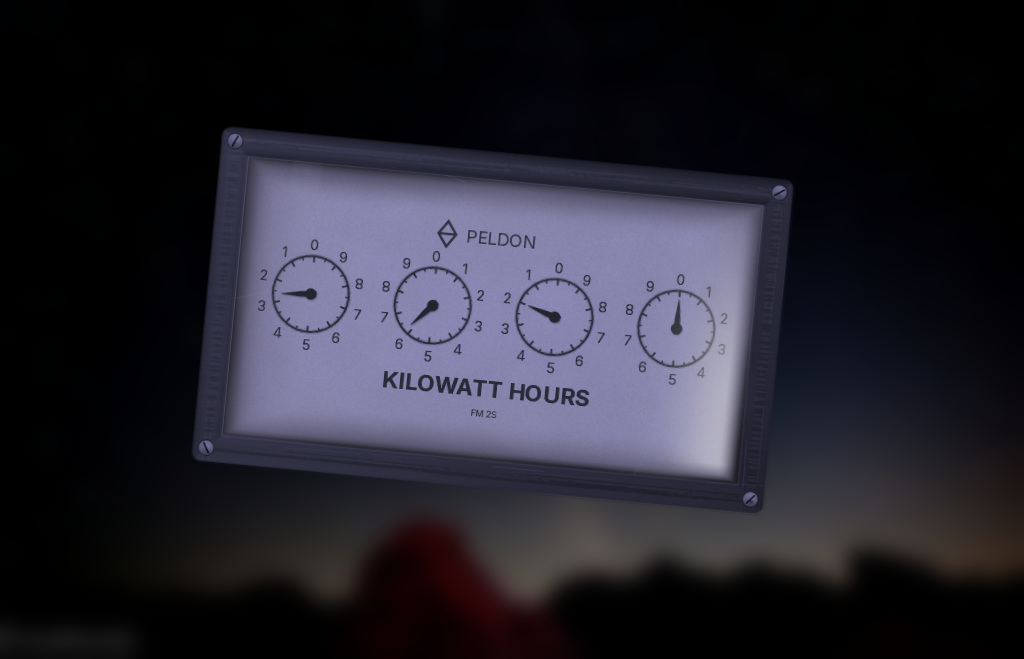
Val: 2620 kWh
